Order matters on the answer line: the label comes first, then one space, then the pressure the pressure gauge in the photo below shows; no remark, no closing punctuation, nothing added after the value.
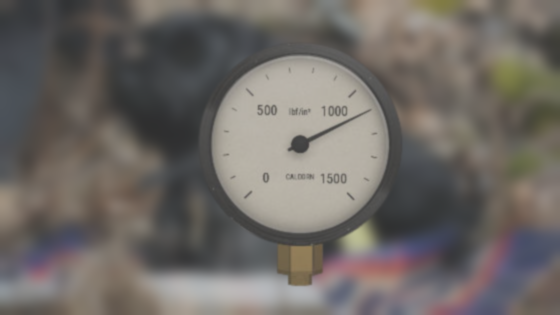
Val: 1100 psi
